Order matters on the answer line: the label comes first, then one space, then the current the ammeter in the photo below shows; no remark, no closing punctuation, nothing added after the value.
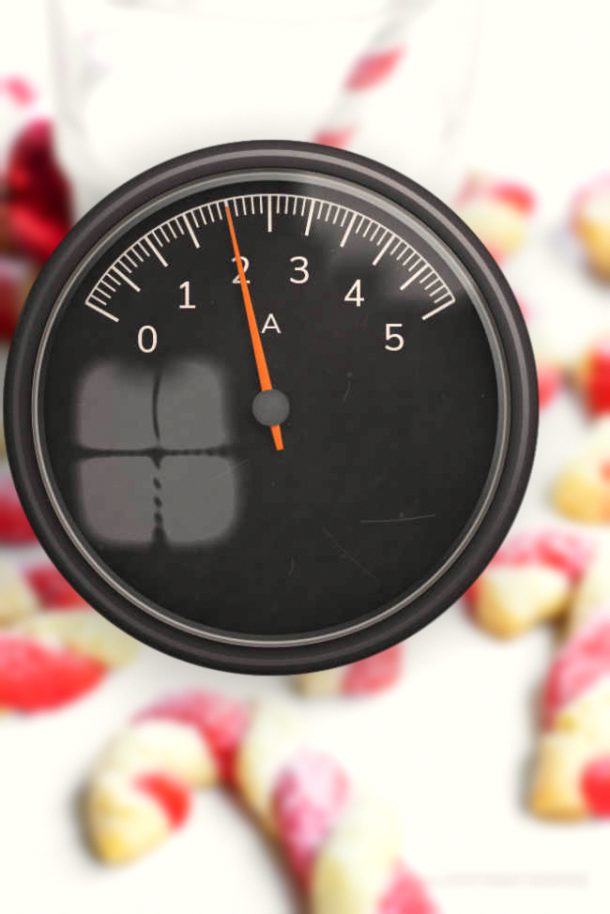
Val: 2 A
